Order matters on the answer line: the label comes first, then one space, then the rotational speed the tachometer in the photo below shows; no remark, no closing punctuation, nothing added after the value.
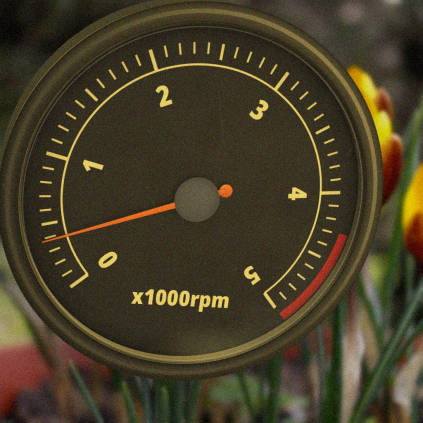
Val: 400 rpm
